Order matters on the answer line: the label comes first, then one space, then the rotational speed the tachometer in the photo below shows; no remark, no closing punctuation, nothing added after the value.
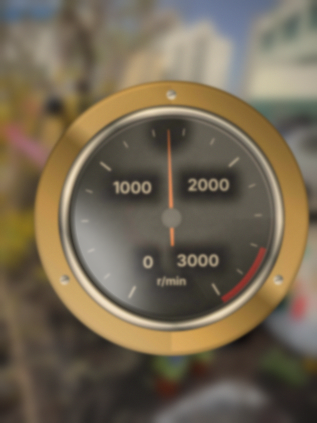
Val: 1500 rpm
